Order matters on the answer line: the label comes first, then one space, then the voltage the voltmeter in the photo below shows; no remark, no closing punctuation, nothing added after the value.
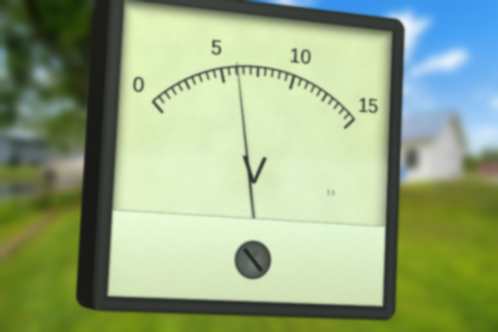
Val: 6 V
